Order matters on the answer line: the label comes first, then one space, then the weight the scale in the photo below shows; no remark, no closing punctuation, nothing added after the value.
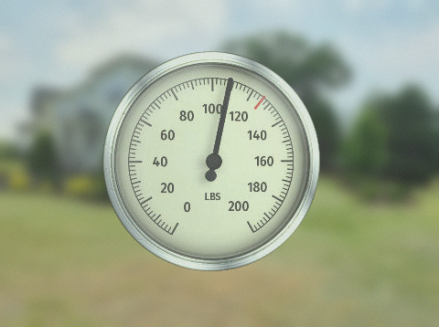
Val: 108 lb
